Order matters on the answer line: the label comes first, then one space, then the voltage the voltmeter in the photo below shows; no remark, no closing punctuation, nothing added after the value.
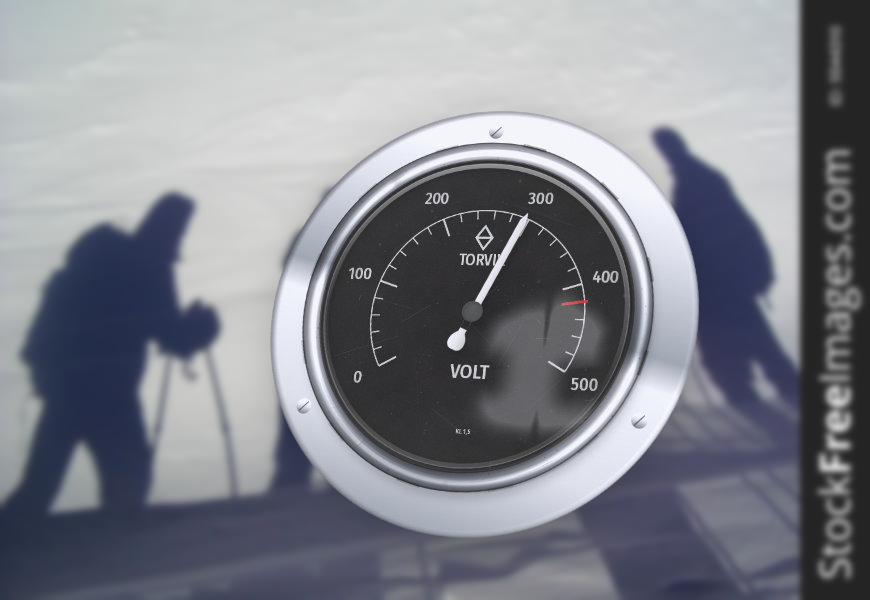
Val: 300 V
